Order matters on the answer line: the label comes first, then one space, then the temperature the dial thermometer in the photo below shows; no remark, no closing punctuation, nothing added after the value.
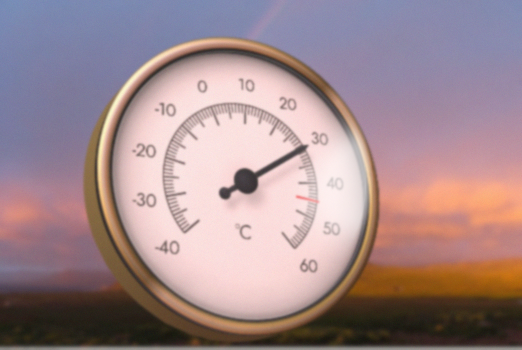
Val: 30 °C
